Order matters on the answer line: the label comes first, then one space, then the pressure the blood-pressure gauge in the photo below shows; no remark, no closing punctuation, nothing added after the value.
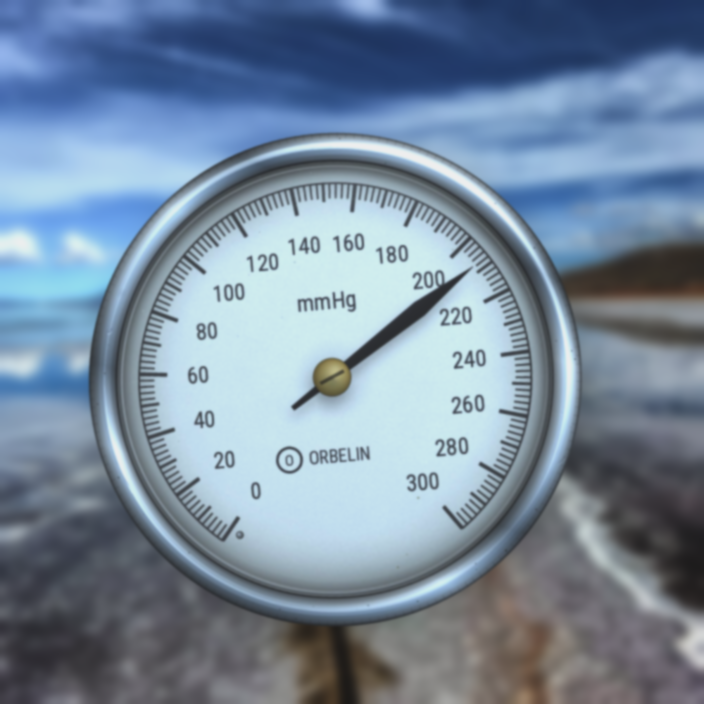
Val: 208 mmHg
